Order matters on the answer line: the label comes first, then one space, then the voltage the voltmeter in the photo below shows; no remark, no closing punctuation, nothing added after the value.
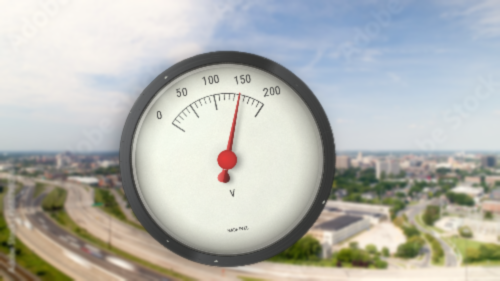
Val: 150 V
